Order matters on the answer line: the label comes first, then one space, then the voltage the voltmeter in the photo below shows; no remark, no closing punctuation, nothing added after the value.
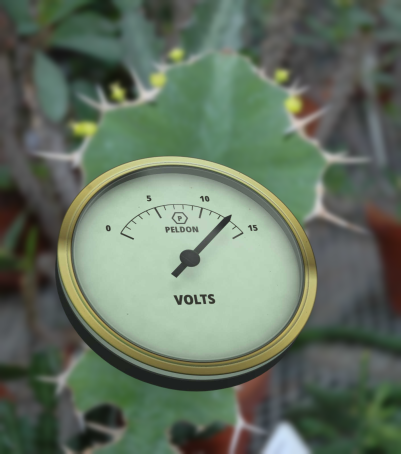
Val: 13 V
